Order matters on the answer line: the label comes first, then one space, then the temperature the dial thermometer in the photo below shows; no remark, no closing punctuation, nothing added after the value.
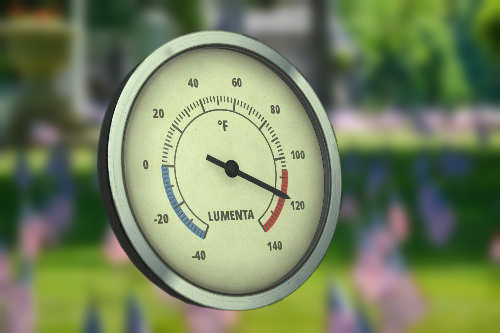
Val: 120 °F
